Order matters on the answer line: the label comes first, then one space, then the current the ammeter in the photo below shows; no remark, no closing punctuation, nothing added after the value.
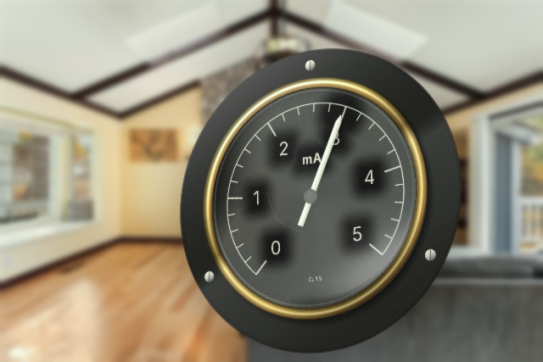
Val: 3 mA
